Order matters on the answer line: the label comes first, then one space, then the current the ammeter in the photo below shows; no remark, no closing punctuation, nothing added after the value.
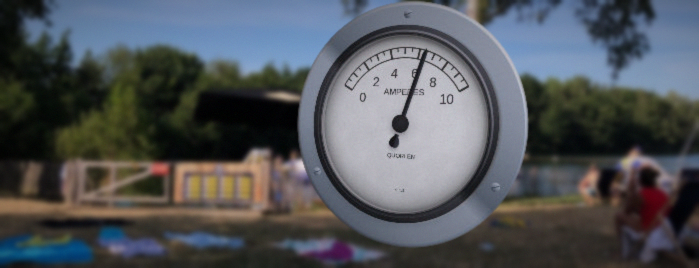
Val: 6.5 A
